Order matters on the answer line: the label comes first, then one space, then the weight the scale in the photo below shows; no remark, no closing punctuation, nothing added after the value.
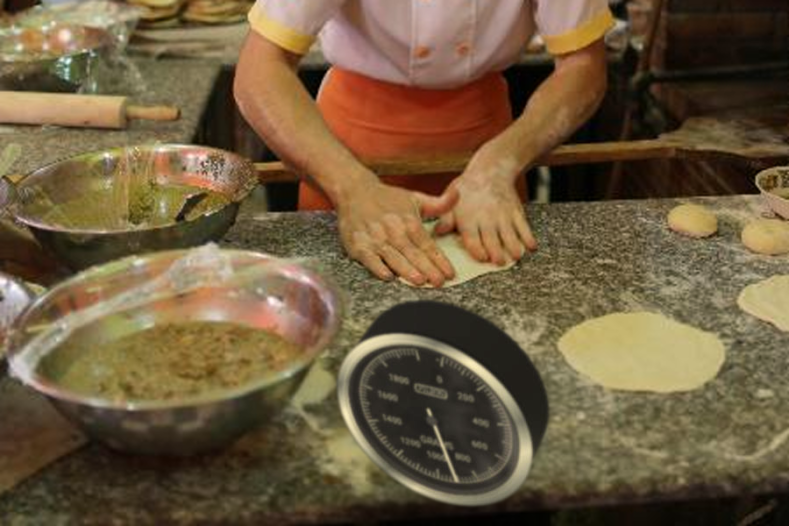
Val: 900 g
